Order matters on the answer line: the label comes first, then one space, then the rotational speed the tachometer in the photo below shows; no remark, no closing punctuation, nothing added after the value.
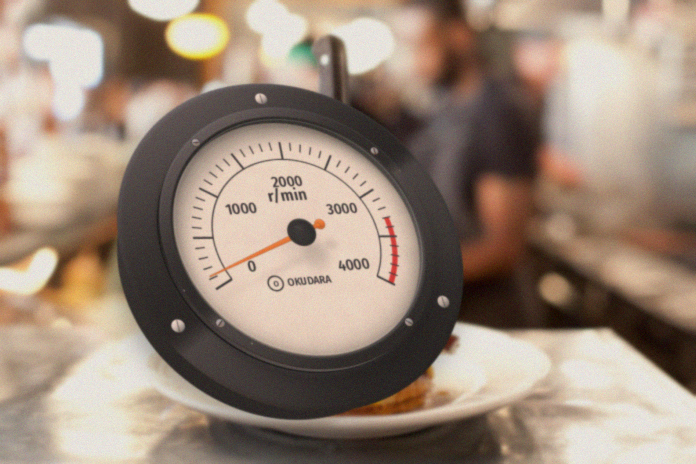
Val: 100 rpm
